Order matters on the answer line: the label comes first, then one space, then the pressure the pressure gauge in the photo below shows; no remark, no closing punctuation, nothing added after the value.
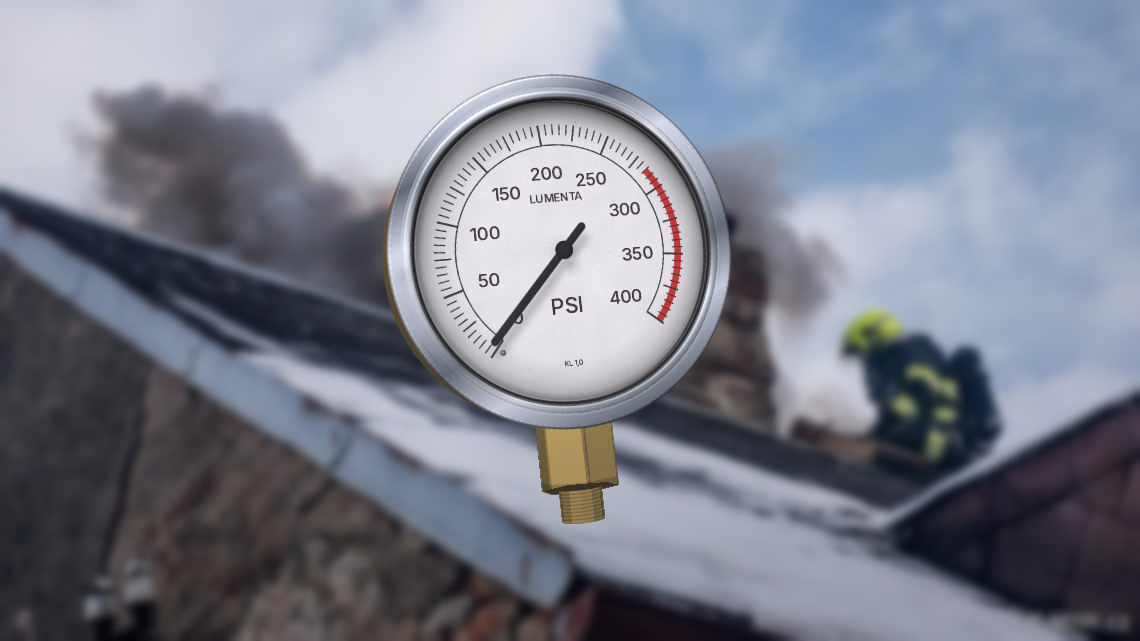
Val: 5 psi
